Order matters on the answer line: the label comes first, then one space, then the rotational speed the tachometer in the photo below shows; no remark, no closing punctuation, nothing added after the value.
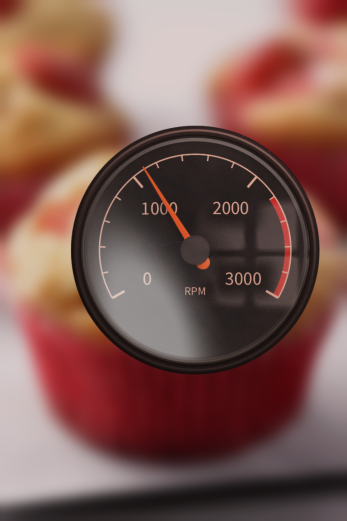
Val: 1100 rpm
